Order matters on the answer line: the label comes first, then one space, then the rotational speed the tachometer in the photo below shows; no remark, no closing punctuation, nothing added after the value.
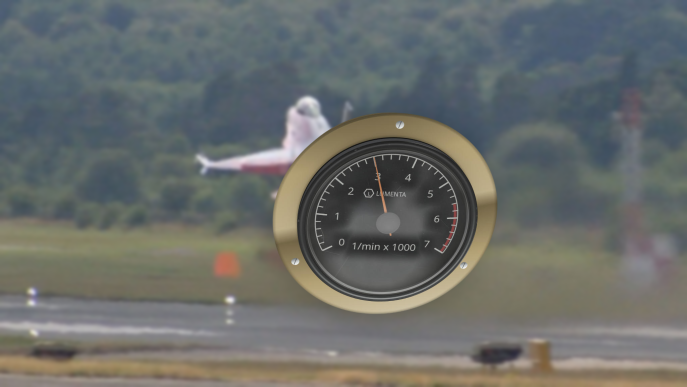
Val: 3000 rpm
